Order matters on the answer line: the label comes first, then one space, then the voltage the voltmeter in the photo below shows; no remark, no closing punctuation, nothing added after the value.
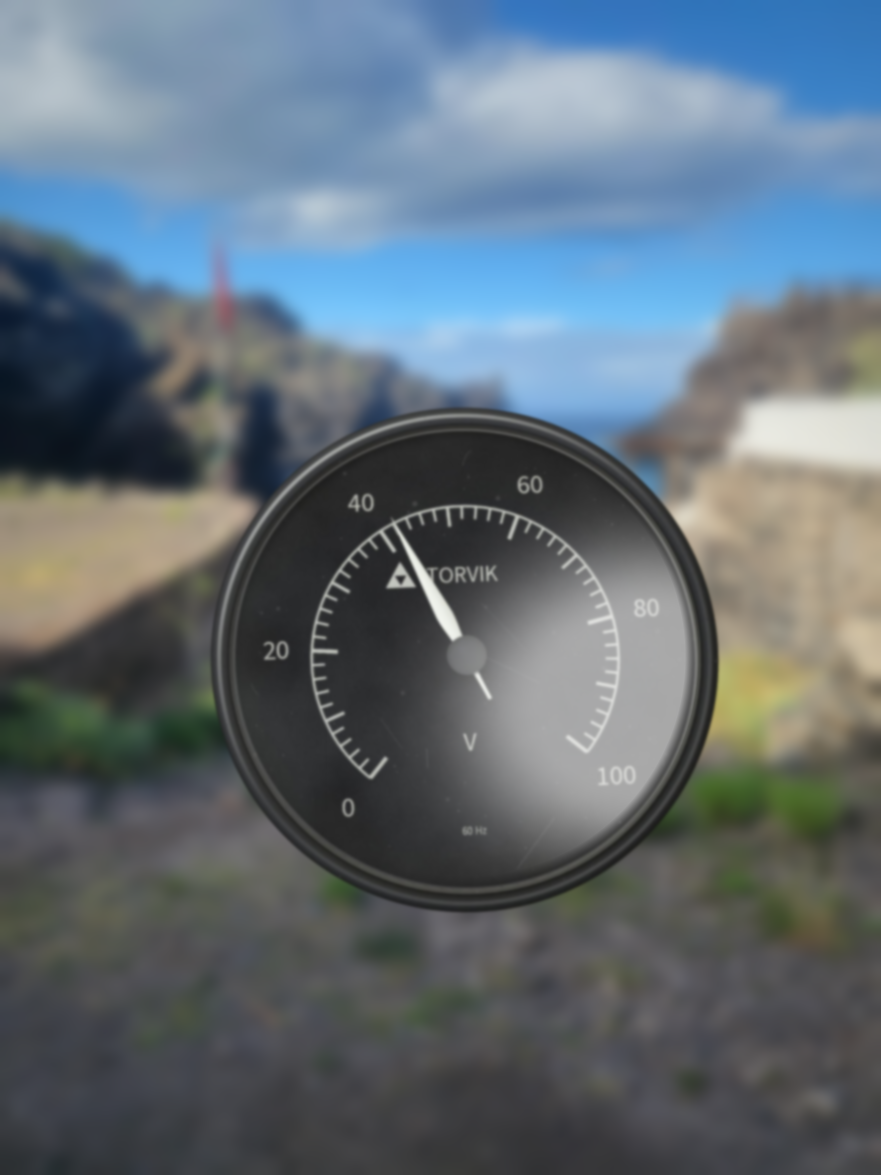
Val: 42 V
